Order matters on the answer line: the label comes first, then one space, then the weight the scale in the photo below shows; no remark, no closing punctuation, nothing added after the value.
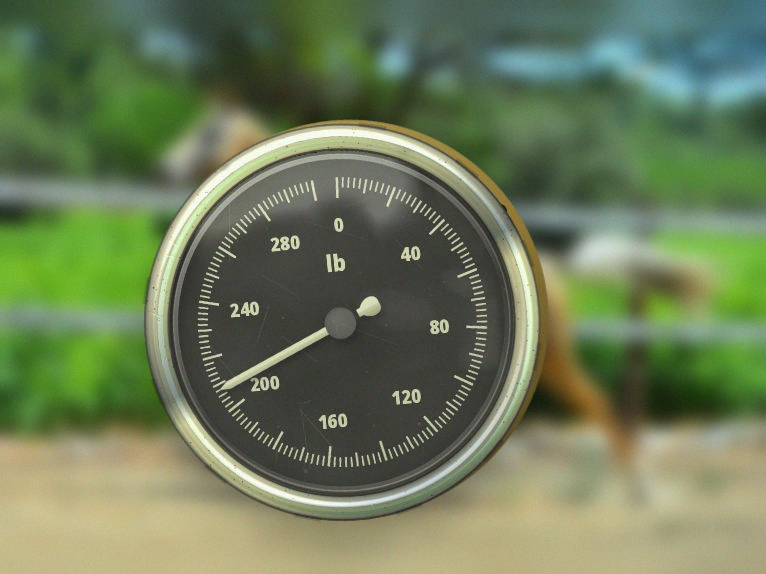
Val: 208 lb
